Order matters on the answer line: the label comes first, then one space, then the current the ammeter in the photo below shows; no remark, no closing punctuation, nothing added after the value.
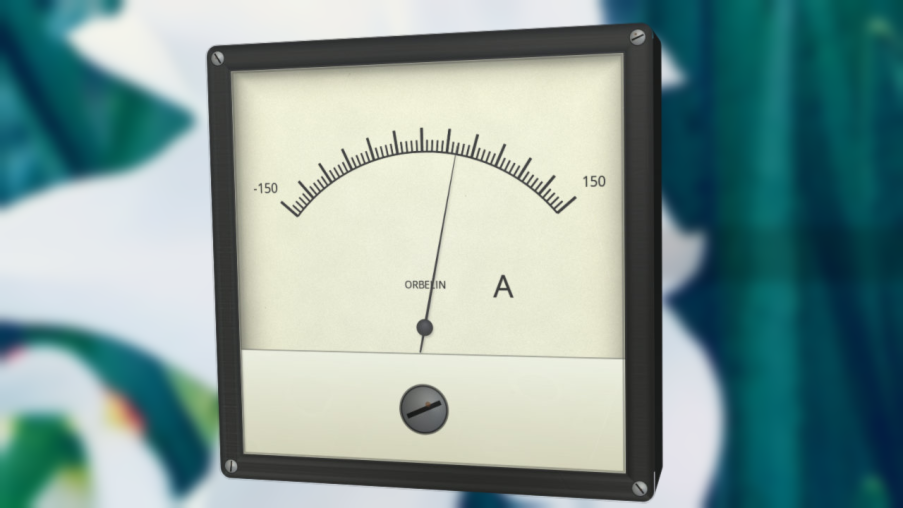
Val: 35 A
